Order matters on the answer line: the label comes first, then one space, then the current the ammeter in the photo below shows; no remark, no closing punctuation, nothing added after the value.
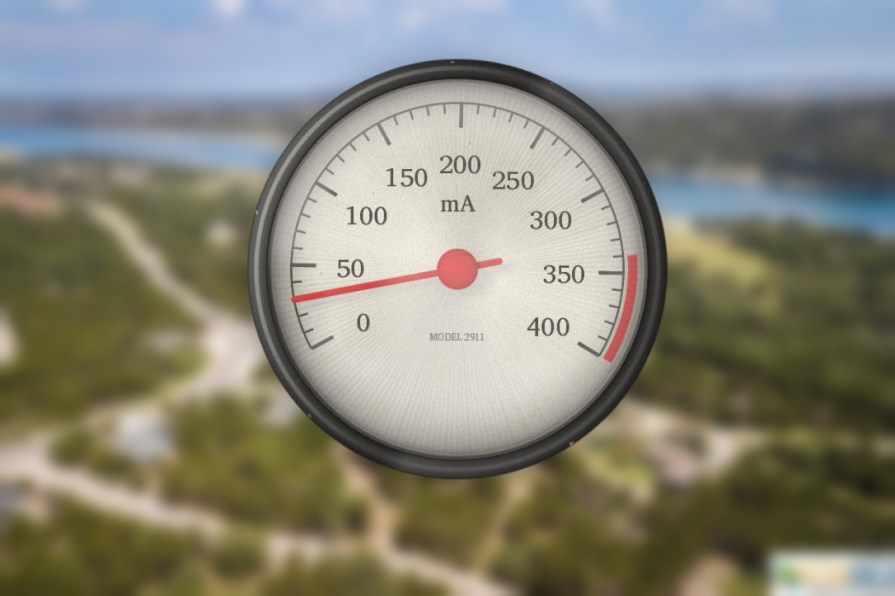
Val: 30 mA
